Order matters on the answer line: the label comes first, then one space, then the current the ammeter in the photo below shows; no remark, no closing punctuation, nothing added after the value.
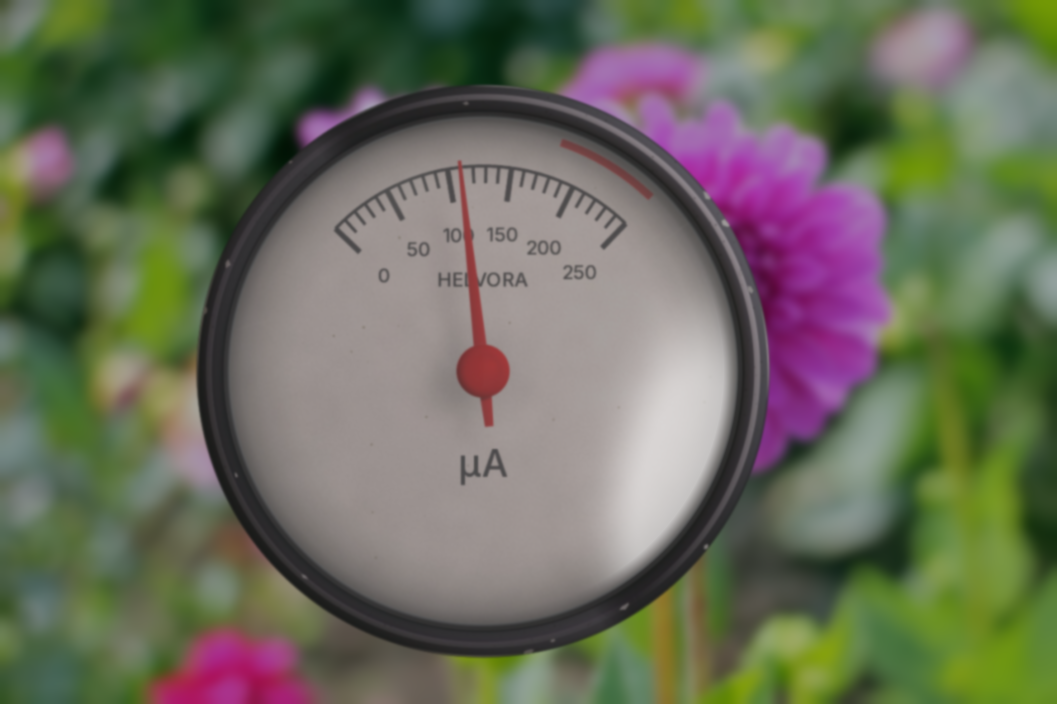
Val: 110 µA
